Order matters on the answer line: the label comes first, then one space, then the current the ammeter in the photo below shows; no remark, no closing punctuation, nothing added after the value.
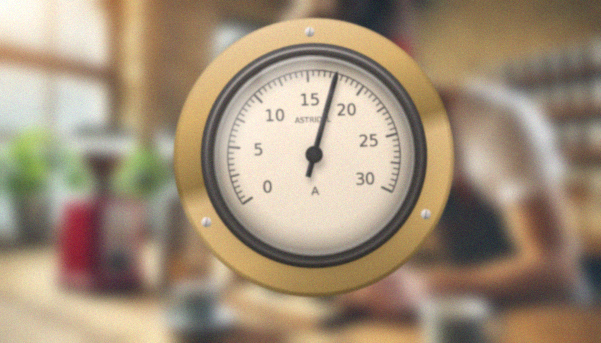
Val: 17.5 A
